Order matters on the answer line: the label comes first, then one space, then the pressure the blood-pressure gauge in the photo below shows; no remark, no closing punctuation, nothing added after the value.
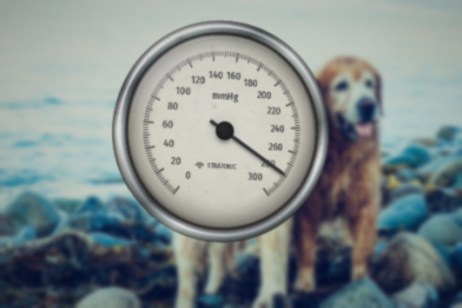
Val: 280 mmHg
